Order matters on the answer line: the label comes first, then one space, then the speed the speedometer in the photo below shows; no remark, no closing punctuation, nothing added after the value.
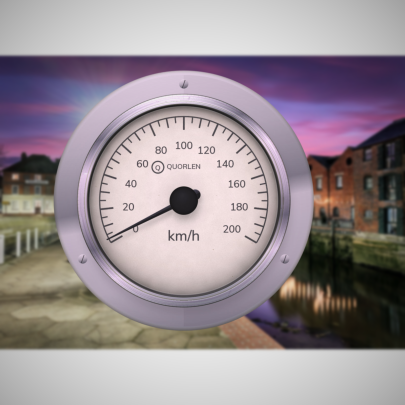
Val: 2.5 km/h
